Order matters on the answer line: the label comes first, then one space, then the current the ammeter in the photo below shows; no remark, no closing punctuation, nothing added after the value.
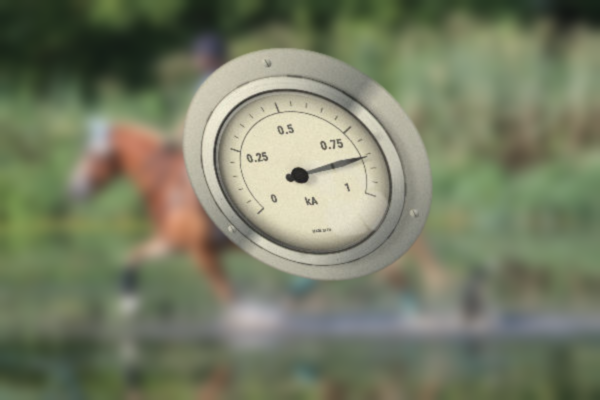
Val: 0.85 kA
